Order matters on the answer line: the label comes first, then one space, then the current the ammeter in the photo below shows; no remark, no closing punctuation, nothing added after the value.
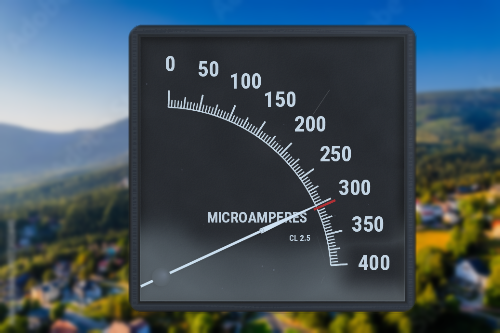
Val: 300 µA
